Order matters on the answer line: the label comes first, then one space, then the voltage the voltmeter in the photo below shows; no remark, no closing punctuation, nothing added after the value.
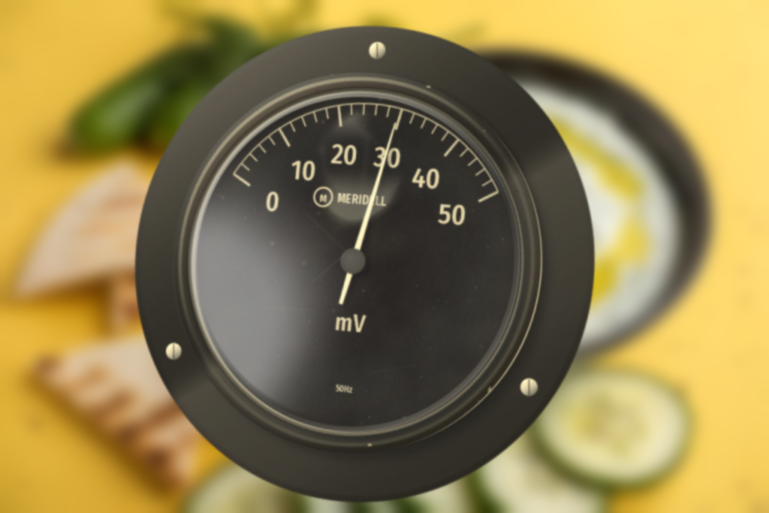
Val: 30 mV
